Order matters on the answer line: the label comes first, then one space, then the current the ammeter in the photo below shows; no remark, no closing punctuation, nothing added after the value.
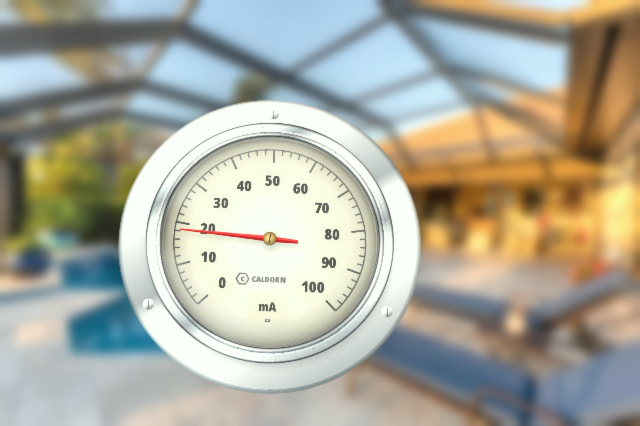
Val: 18 mA
